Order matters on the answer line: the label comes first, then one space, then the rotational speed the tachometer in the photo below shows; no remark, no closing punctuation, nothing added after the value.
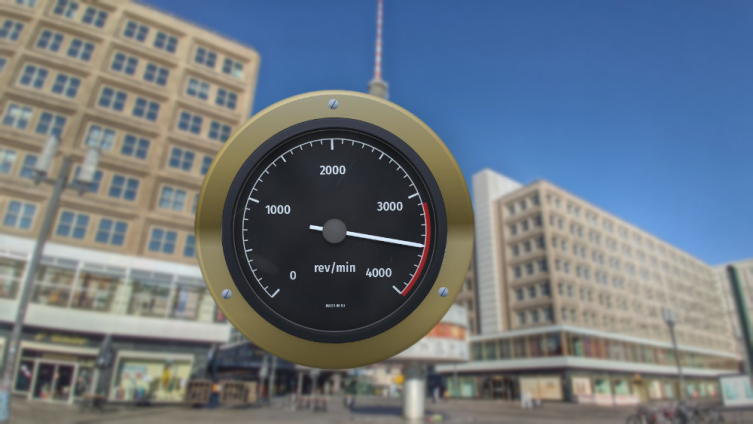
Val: 3500 rpm
